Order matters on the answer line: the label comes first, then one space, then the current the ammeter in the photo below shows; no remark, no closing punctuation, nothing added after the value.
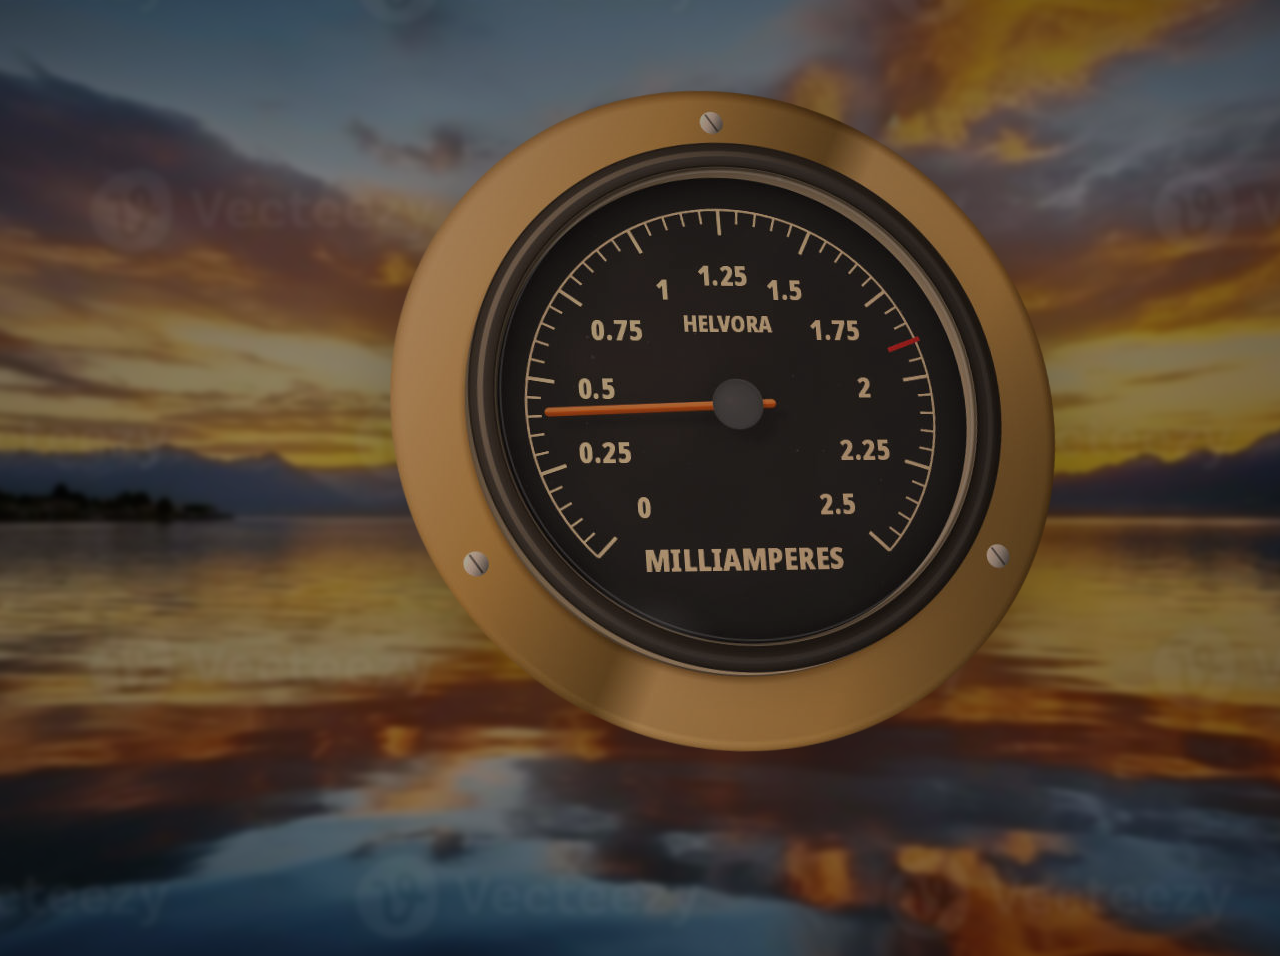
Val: 0.4 mA
